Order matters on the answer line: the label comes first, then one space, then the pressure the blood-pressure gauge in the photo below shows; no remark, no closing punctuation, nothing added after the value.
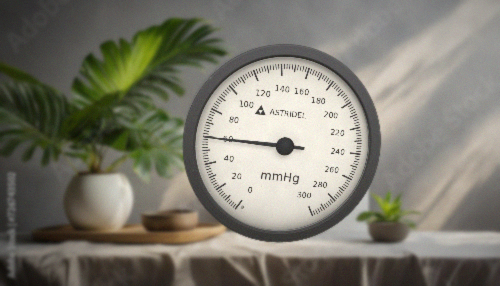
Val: 60 mmHg
